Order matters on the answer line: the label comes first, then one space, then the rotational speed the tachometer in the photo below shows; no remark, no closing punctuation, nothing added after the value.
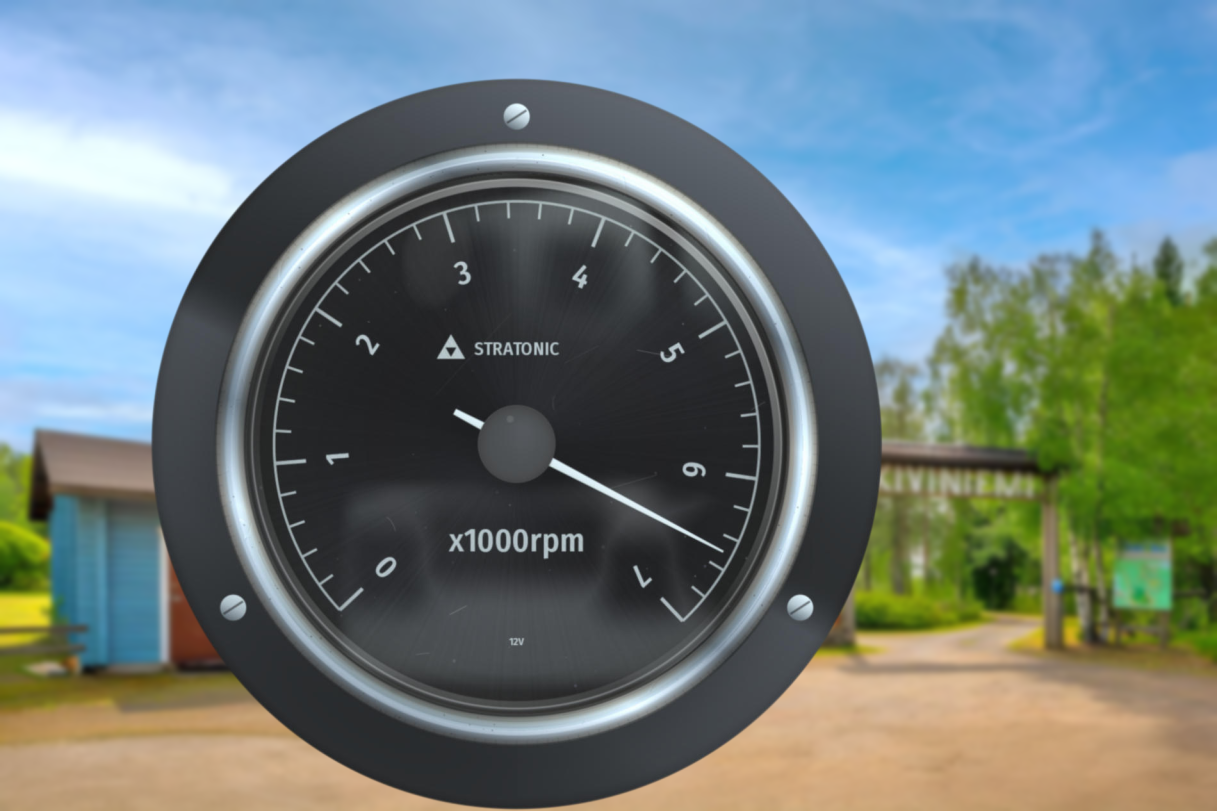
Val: 6500 rpm
